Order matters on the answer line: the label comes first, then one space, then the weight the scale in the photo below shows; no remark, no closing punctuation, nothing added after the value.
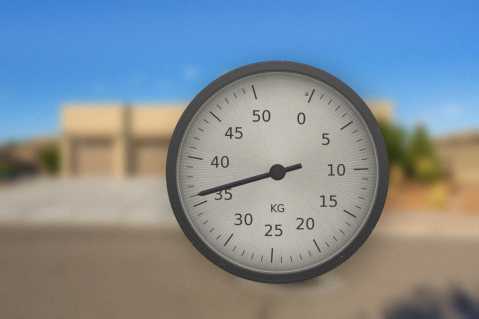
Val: 36 kg
